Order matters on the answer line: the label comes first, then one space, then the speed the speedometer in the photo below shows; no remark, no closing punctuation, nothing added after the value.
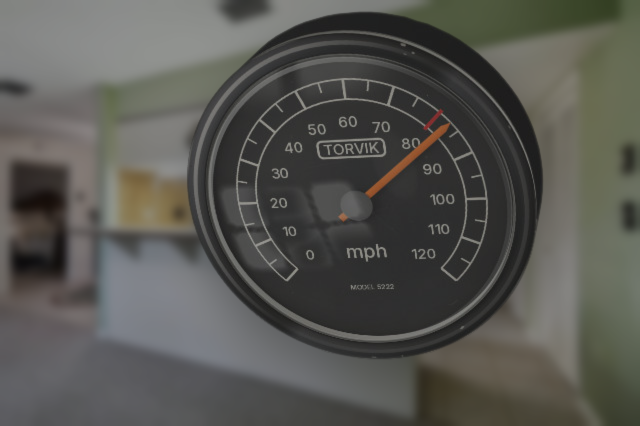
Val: 82.5 mph
